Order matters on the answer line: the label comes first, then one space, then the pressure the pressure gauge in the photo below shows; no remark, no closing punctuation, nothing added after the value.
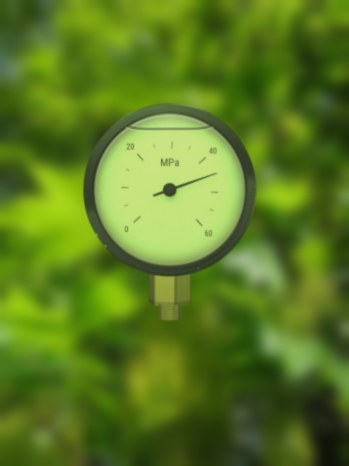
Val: 45 MPa
